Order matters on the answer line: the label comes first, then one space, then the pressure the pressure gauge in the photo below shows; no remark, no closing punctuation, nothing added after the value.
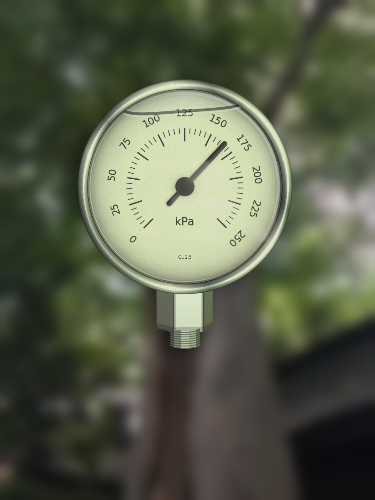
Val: 165 kPa
